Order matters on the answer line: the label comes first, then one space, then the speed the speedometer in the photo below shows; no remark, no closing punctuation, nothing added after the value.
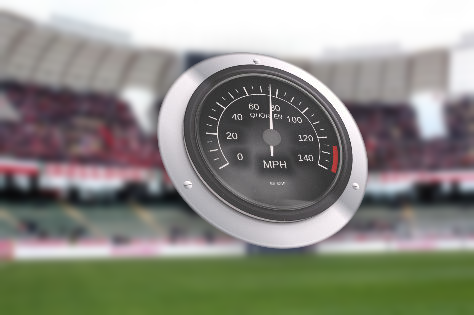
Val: 75 mph
